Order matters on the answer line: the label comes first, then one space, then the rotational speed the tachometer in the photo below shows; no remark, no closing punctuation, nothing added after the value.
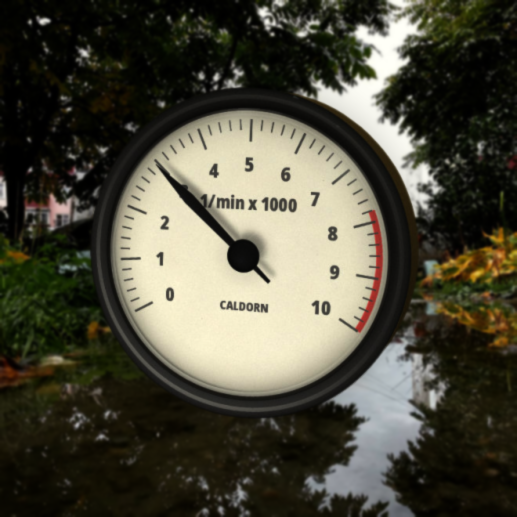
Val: 3000 rpm
